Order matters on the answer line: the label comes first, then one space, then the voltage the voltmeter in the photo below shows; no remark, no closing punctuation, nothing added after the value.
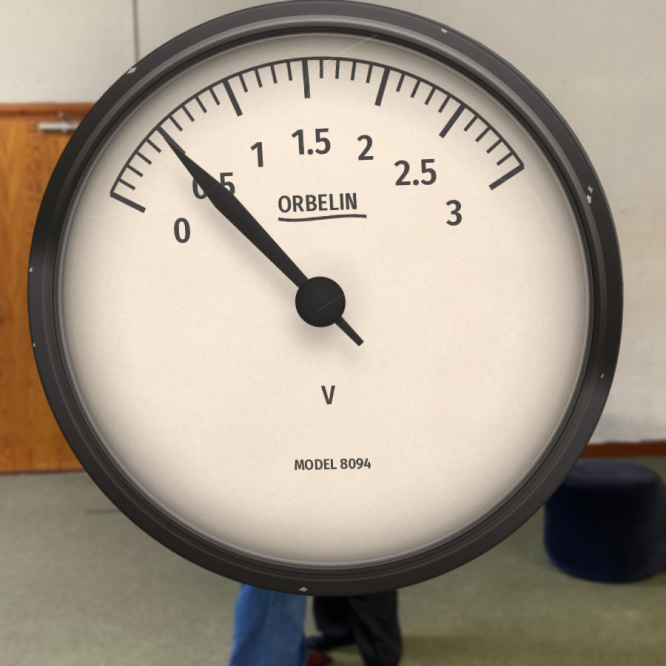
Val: 0.5 V
